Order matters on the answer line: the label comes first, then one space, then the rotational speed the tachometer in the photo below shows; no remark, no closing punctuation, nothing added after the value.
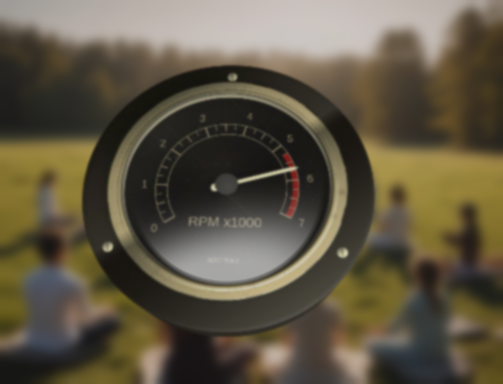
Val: 5750 rpm
